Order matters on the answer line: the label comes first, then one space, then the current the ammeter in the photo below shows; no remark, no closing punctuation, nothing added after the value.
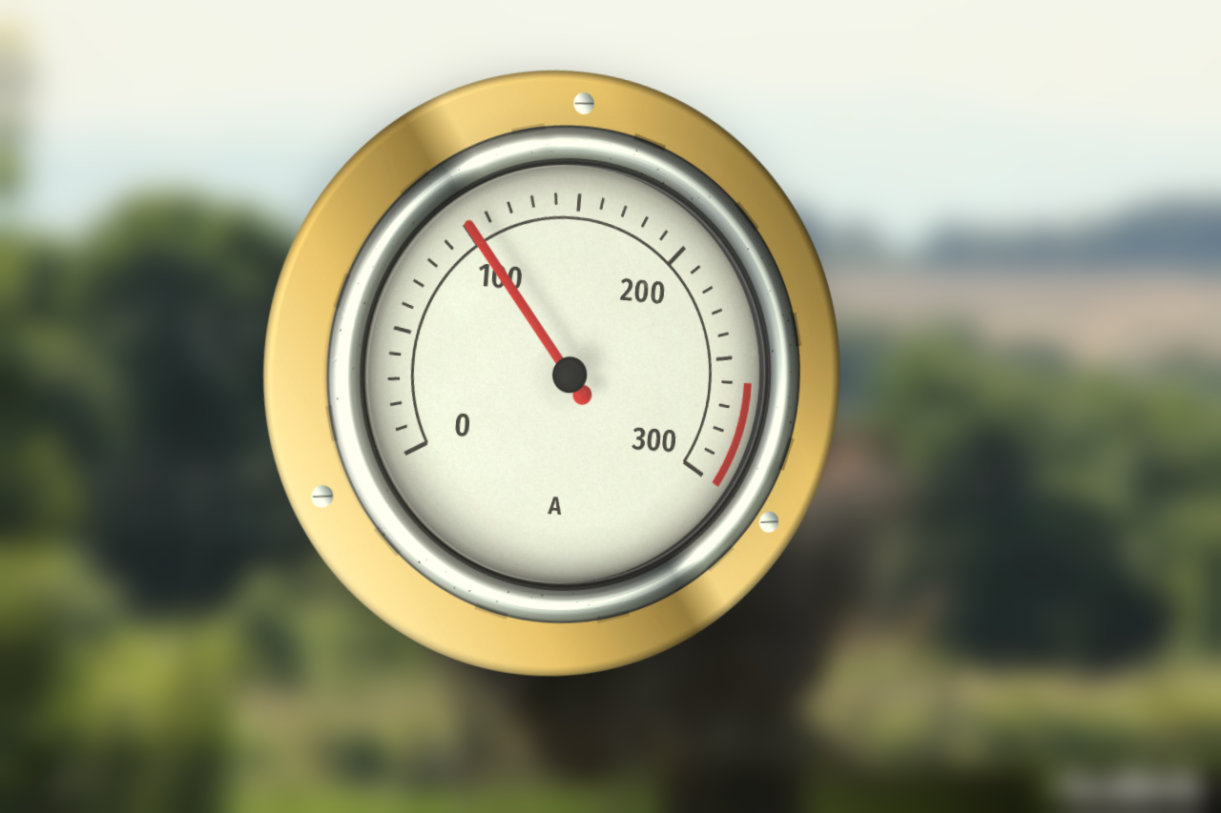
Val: 100 A
